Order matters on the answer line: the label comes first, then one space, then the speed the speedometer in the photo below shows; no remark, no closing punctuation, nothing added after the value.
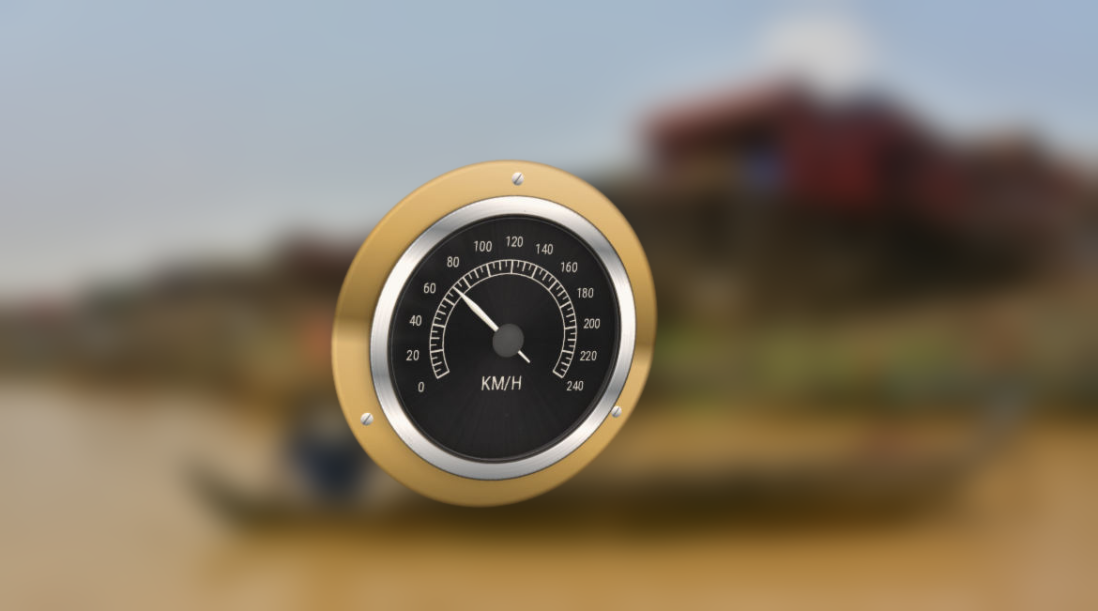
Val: 70 km/h
